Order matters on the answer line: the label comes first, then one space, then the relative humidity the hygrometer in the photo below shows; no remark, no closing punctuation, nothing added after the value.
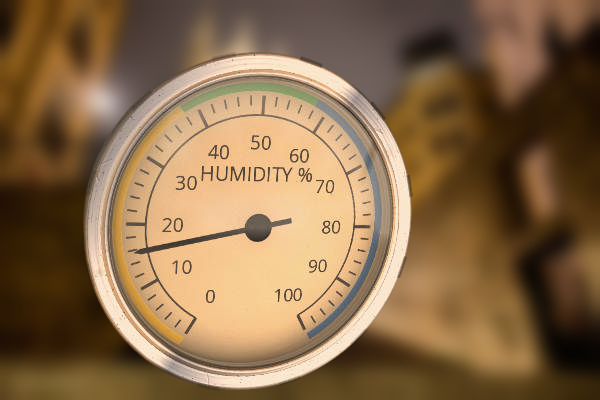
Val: 16 %
